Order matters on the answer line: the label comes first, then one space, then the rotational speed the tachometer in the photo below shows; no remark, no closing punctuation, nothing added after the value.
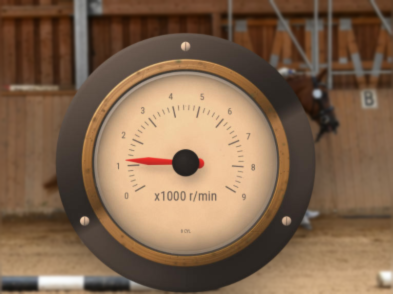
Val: 1200 rpm
